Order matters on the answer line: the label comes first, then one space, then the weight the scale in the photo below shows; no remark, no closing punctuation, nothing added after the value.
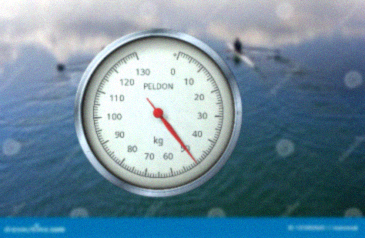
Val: 50 kg
